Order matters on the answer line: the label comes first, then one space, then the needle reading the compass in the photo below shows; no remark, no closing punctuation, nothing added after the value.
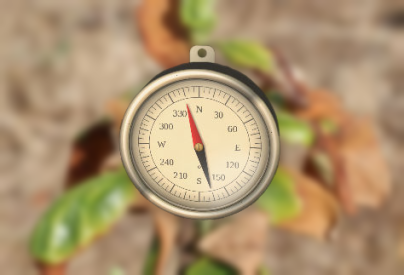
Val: 345 °
